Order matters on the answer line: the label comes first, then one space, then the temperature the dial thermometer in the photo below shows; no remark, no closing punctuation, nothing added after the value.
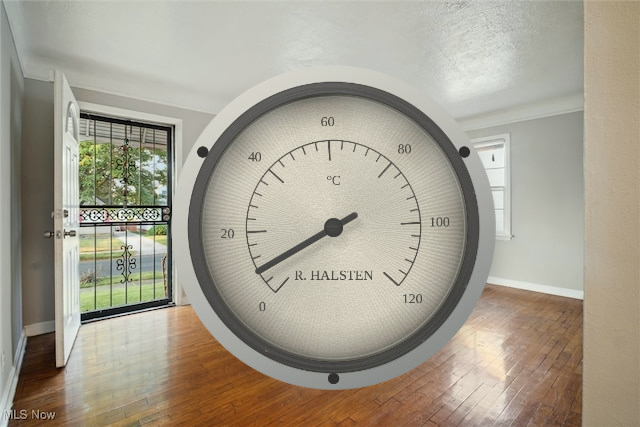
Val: 8 °C
